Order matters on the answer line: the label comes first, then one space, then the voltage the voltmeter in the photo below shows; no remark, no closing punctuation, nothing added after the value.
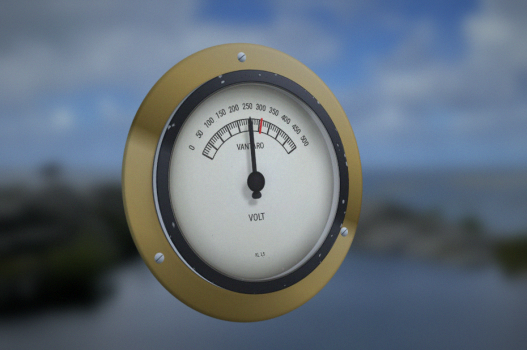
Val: 250 V
